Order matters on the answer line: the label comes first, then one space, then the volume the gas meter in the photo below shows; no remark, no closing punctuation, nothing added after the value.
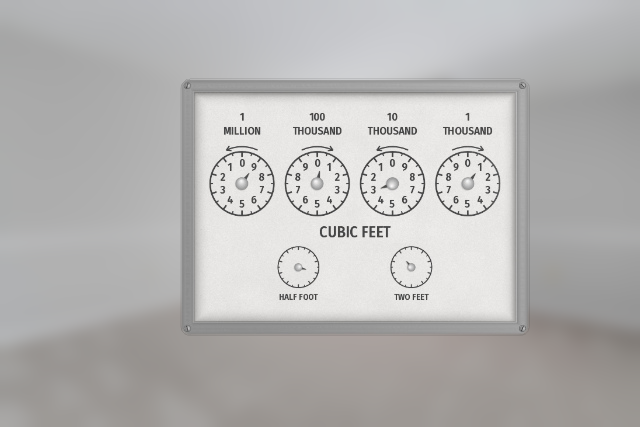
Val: 903100 ft³
